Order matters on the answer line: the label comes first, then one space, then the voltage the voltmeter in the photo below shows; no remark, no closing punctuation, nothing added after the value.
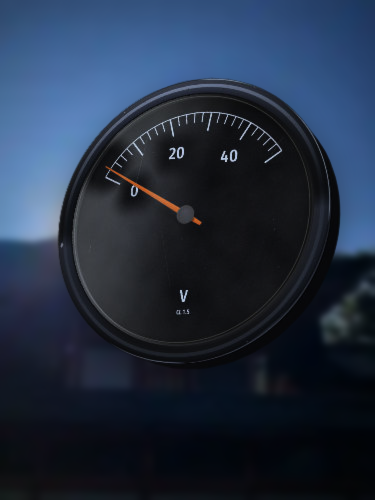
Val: 2 V
